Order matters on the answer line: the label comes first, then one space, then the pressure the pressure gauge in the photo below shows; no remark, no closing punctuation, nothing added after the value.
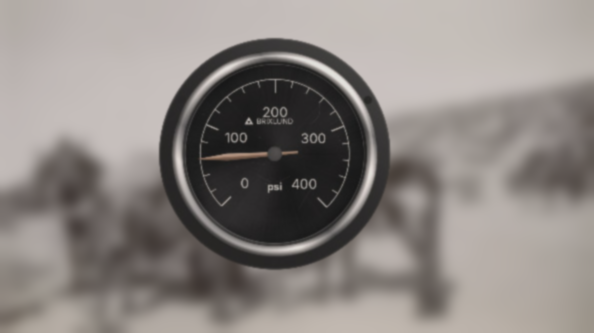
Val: 60 psi
